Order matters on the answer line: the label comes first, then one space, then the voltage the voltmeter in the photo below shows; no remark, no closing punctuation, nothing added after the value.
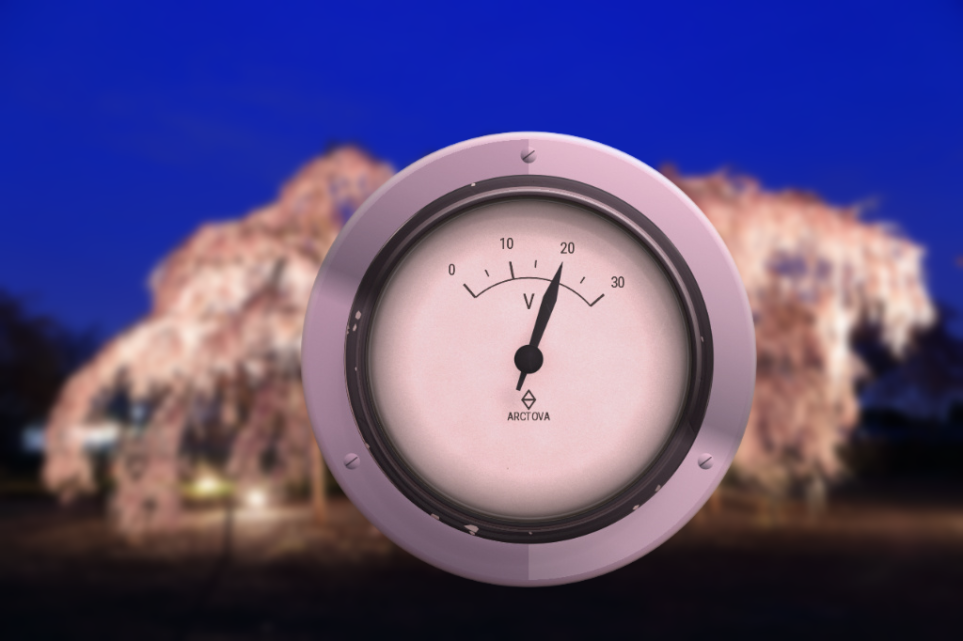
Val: 20 V
